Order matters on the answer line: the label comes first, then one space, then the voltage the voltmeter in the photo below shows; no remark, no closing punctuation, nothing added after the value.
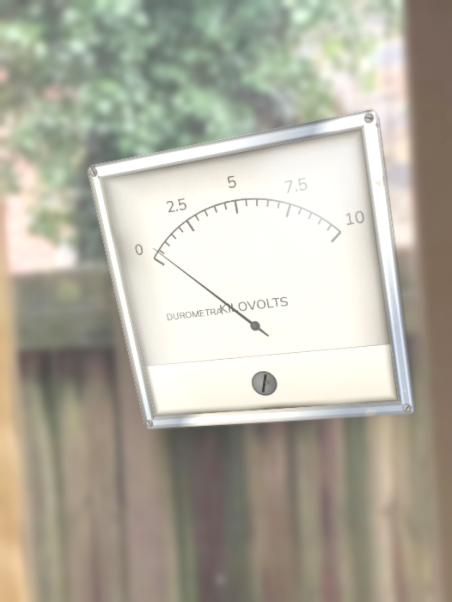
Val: 0.5 kV
